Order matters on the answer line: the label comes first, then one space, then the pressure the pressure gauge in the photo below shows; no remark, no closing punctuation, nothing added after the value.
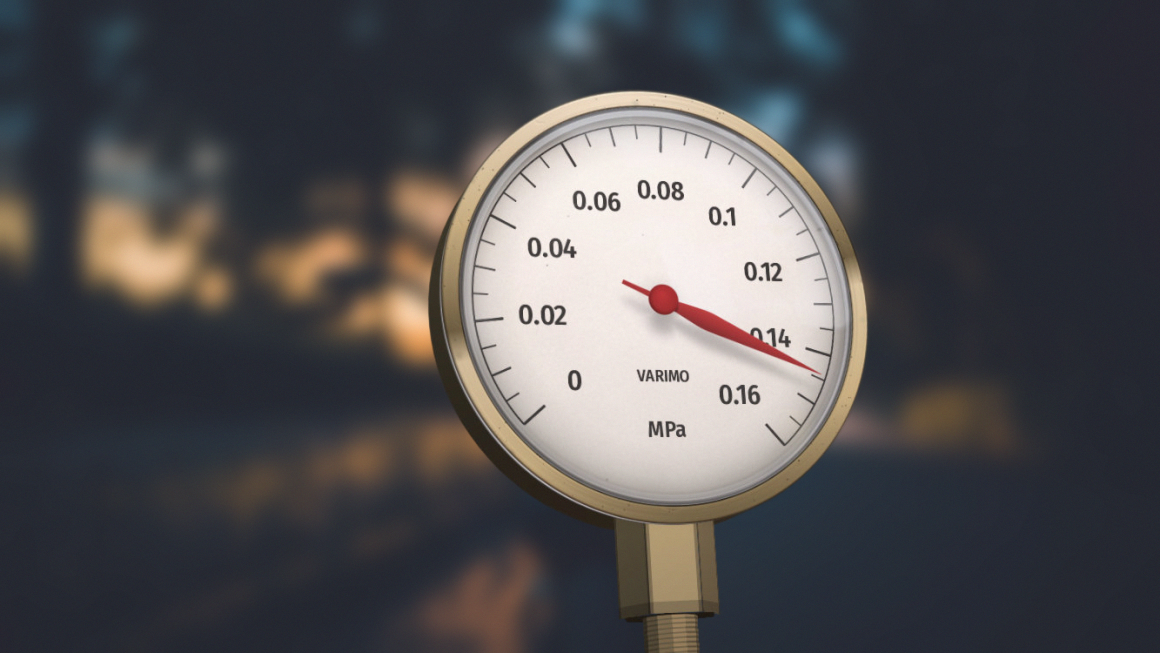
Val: 0.145 MPa
